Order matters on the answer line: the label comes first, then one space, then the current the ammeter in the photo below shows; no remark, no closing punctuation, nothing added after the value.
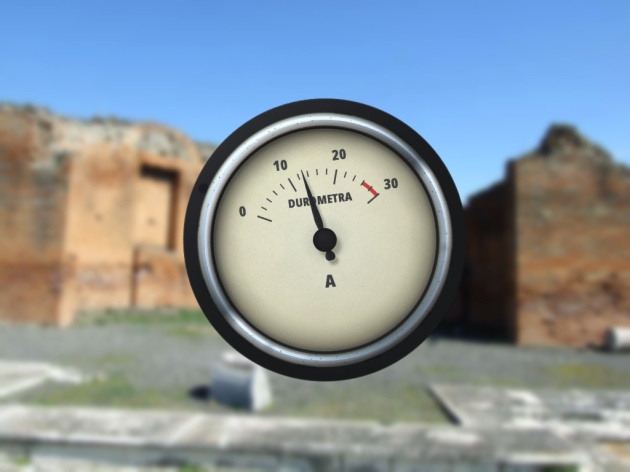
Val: 13 A
